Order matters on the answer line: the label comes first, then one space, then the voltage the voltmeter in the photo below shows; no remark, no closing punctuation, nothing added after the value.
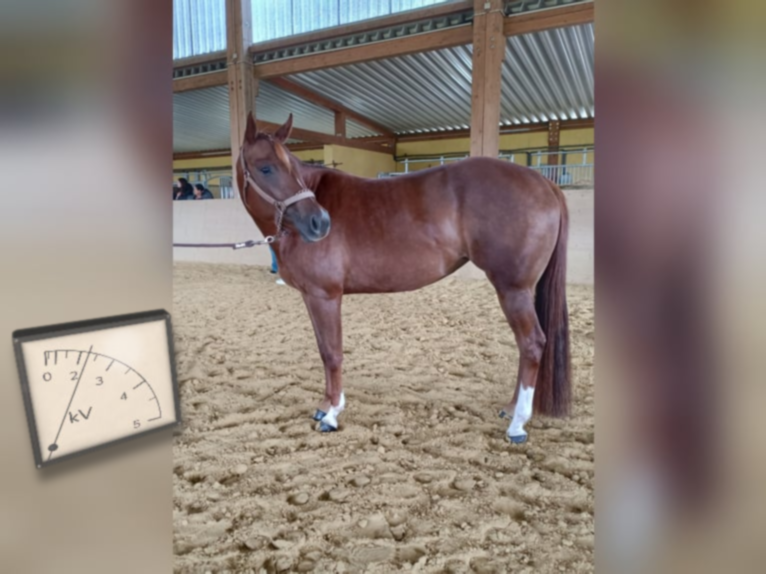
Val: 2.25 kV
